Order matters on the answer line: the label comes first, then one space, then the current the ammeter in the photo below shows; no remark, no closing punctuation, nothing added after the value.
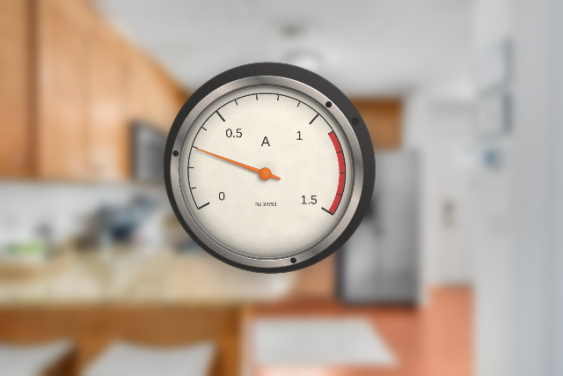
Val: 0.3 A
